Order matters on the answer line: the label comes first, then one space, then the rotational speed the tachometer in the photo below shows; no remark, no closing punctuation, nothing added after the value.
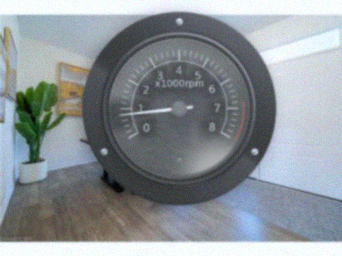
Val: 800 rpm
